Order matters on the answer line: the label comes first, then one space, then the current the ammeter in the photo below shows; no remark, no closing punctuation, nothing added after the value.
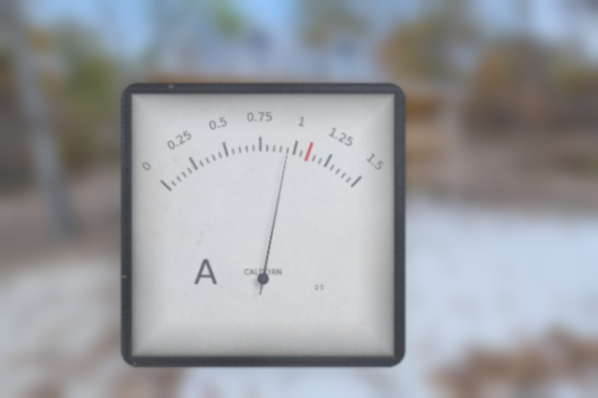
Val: 0.95 A
